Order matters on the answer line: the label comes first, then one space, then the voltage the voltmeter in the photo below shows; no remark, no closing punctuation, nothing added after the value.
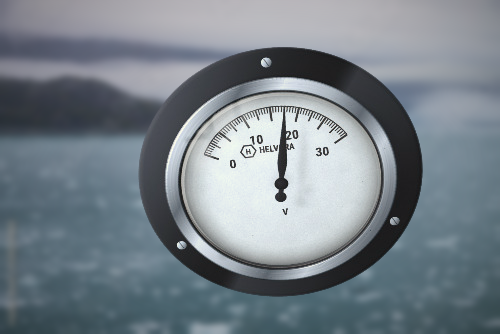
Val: 17.5 V
